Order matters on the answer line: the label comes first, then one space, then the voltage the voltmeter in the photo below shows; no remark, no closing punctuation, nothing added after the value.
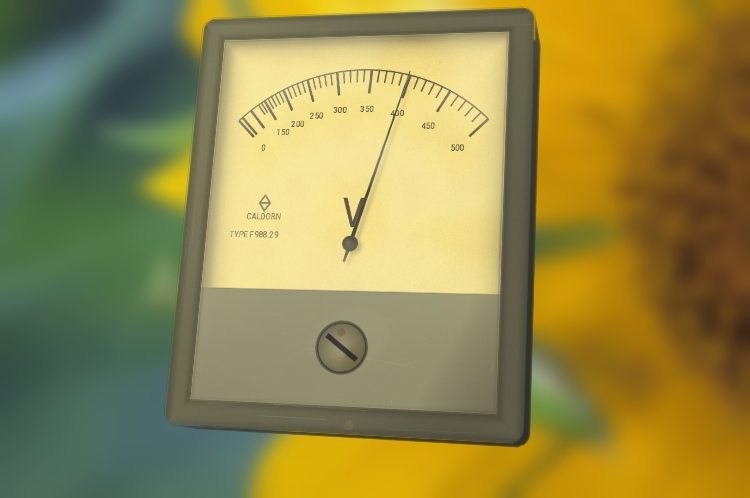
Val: 400 V
